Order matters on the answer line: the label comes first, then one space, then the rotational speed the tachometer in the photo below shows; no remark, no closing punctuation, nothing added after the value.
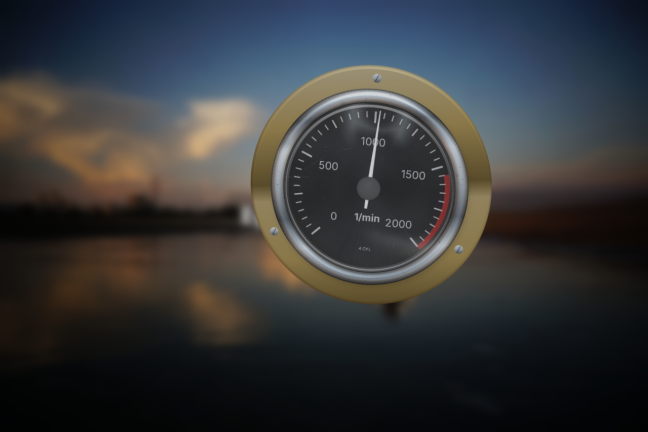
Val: 1025 rpm
